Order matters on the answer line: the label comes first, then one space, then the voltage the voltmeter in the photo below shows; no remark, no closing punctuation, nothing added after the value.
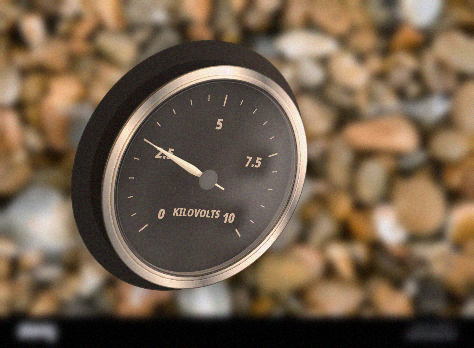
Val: 2.5 kV
